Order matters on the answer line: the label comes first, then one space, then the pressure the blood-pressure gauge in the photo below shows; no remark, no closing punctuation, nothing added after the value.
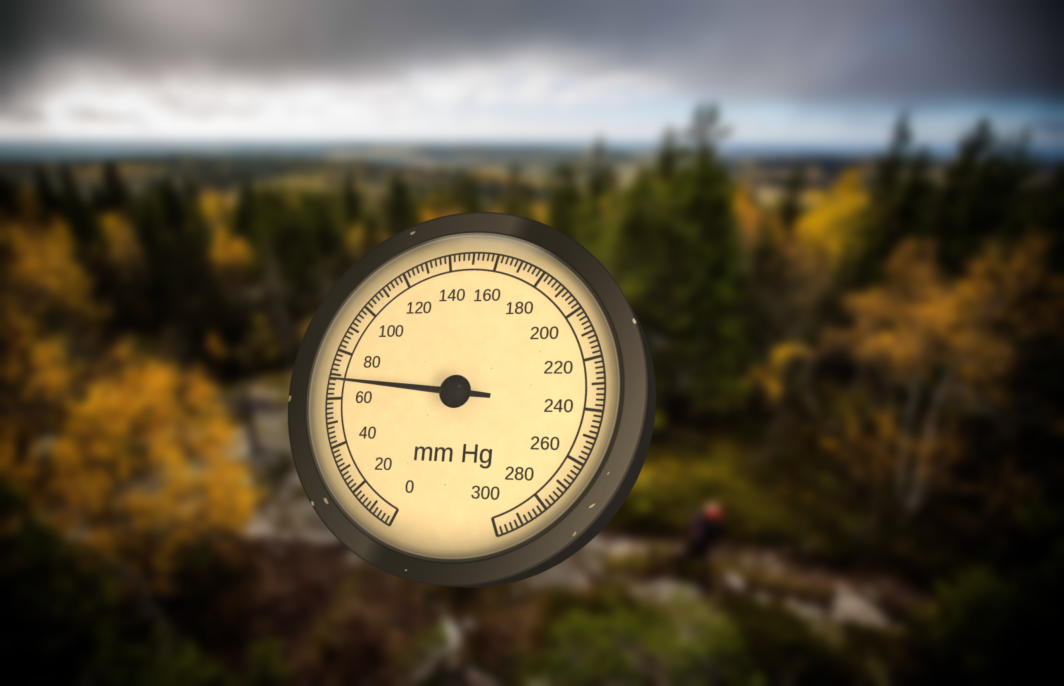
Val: 68 mmHg
